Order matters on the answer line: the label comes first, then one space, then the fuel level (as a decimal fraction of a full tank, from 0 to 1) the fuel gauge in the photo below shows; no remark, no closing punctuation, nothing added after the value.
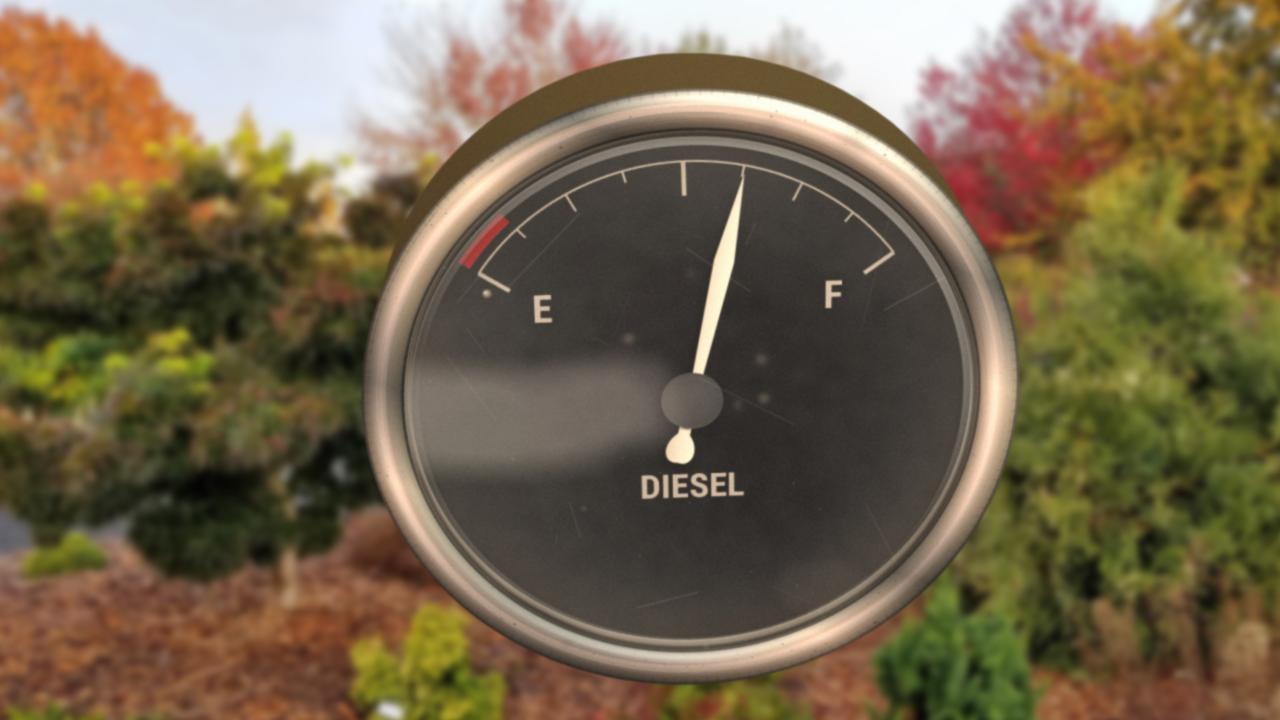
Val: 0.625
